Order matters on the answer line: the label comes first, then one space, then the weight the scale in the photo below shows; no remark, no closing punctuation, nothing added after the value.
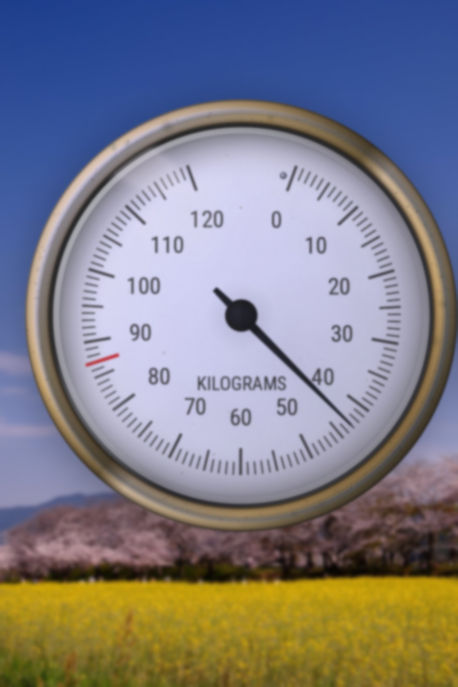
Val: 43 kg
